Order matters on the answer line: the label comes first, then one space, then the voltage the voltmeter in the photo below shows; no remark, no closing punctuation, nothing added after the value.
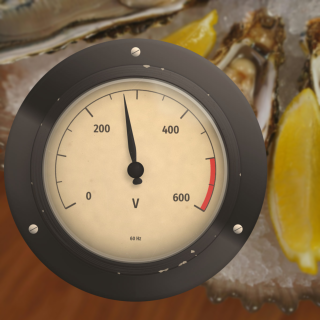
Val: 275 V
